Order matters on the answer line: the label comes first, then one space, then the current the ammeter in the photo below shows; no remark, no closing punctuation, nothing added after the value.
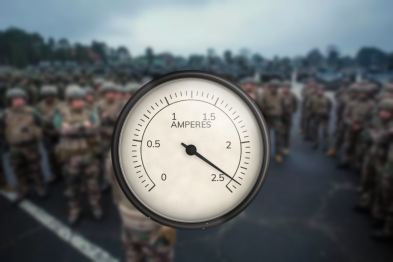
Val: 2.4 A
